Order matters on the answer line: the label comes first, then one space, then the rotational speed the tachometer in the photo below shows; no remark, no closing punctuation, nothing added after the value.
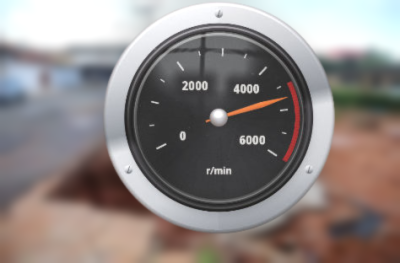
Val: 4750 rpm
